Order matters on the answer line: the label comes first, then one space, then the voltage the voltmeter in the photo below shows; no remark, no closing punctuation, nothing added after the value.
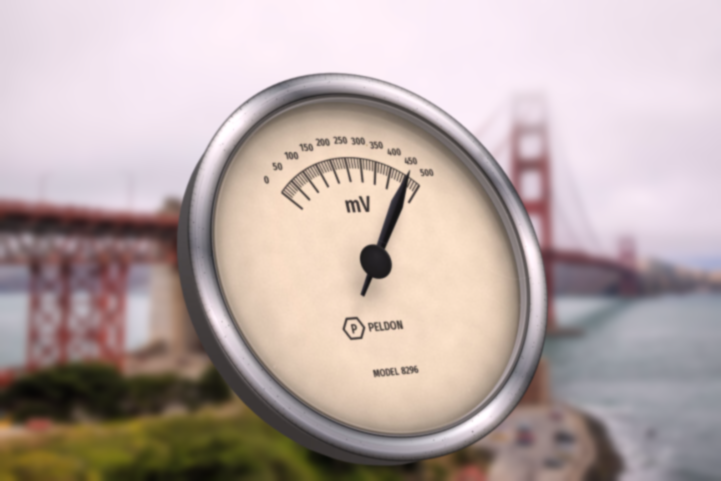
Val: 450 mV
